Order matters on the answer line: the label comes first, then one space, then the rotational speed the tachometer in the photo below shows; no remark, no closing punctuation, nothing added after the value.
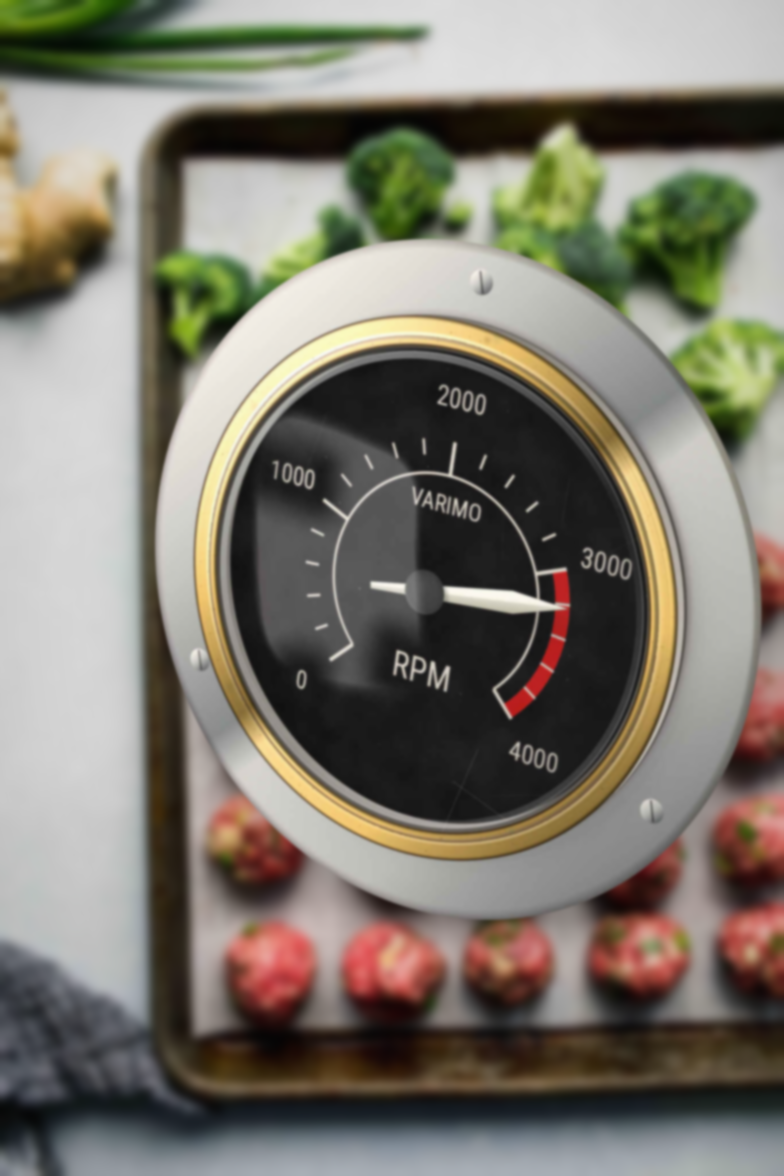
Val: 3200 rpm
